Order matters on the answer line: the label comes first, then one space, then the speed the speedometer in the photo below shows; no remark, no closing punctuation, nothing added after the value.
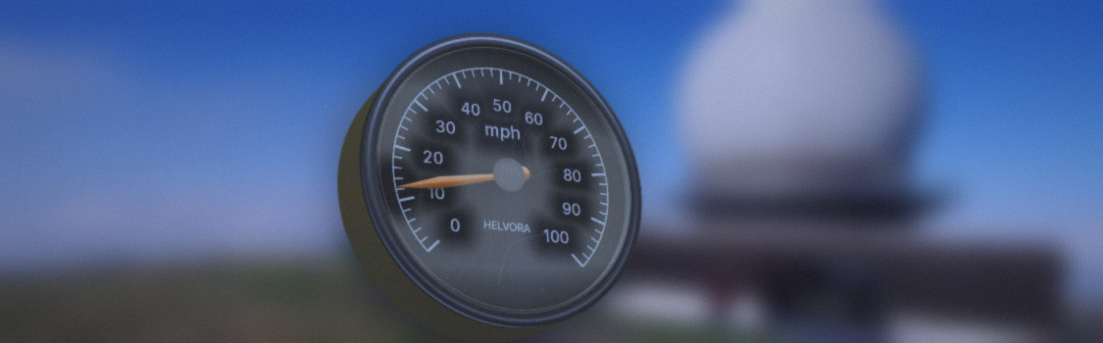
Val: 12 mph
